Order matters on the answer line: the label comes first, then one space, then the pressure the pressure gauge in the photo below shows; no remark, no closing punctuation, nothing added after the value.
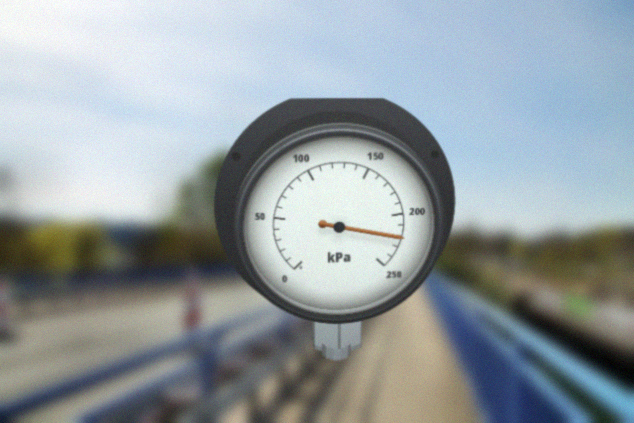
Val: 220 kPa
